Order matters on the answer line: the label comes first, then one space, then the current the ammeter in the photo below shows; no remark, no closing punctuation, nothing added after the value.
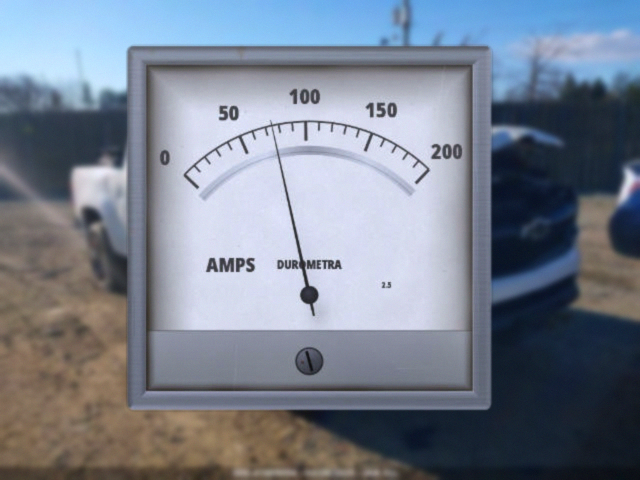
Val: 75 A
